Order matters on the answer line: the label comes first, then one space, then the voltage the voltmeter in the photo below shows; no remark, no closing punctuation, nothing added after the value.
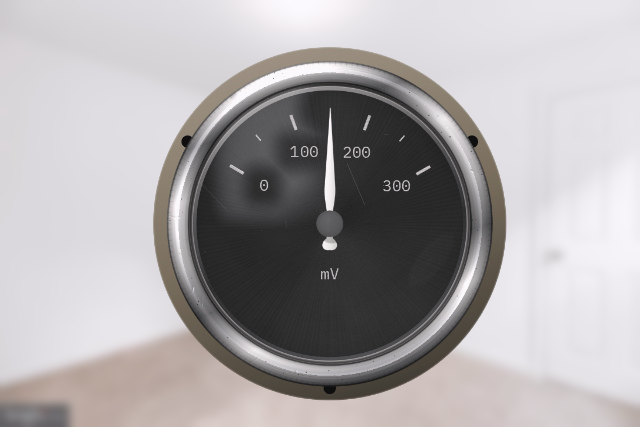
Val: 150 mV
